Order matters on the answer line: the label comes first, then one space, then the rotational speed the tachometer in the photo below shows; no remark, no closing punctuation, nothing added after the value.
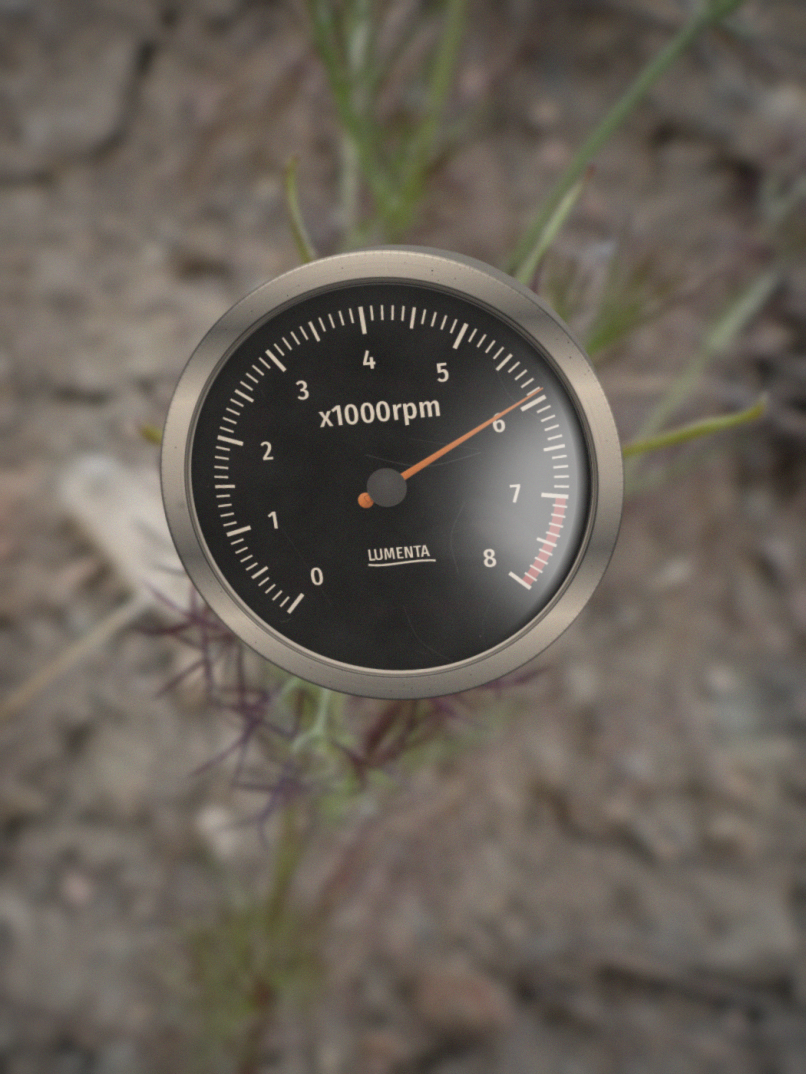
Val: 5900 rpm
